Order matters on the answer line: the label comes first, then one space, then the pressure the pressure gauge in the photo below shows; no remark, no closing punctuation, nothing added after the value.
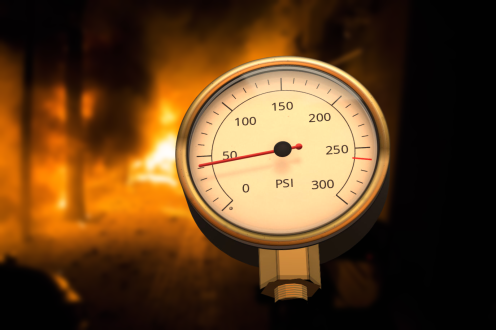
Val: 40 psi
